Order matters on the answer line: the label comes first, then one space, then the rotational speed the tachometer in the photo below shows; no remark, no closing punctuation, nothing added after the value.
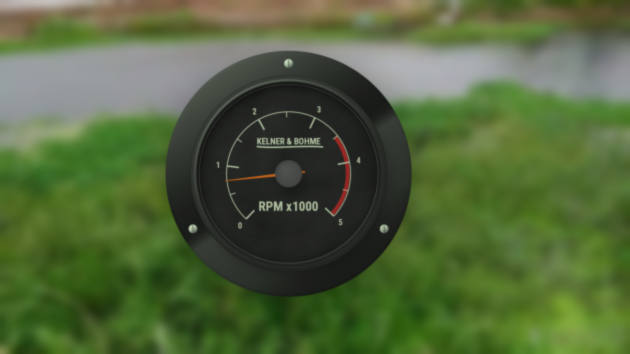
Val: 750 rpm
